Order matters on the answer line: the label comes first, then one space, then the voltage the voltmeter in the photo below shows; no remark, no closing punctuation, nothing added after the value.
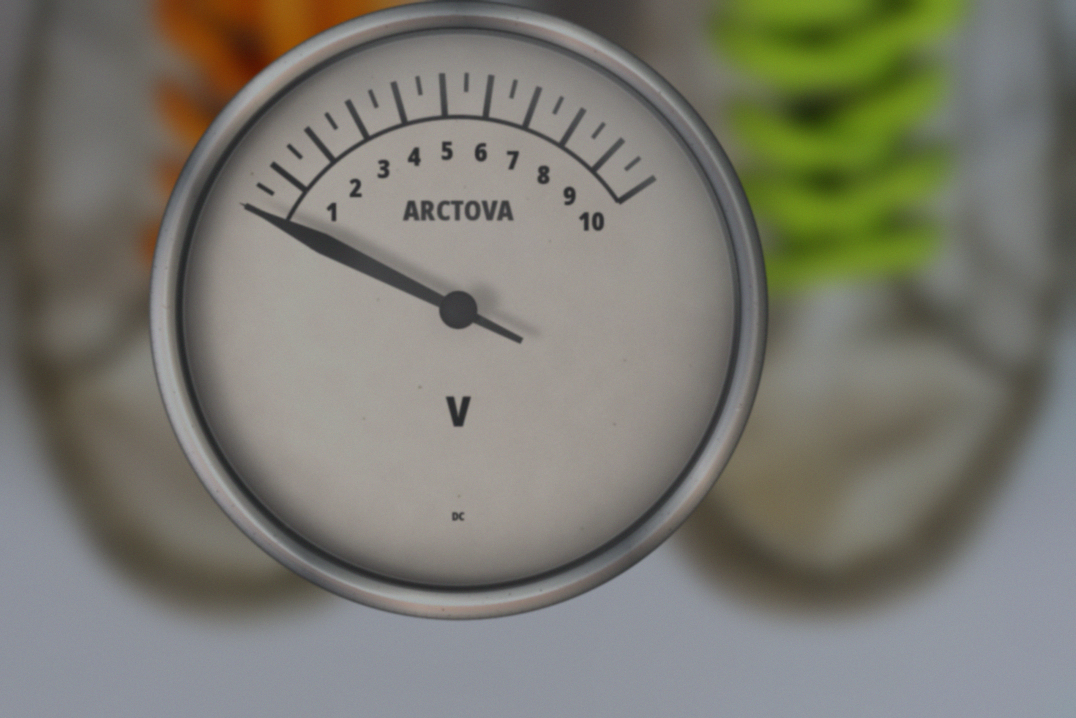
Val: 0 V
